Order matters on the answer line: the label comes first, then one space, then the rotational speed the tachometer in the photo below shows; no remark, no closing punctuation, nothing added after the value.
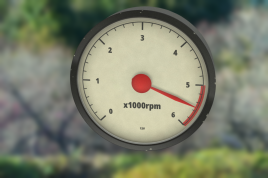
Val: 5500 rpm
